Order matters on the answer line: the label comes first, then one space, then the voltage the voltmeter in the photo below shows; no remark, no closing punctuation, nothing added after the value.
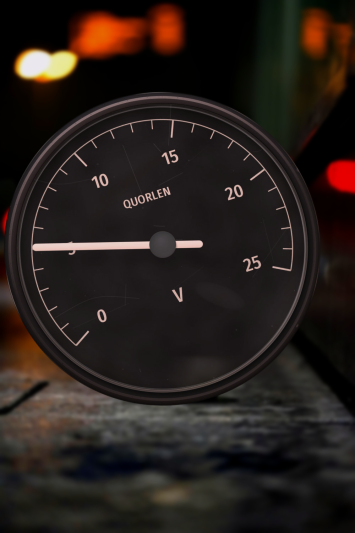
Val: 5 V
